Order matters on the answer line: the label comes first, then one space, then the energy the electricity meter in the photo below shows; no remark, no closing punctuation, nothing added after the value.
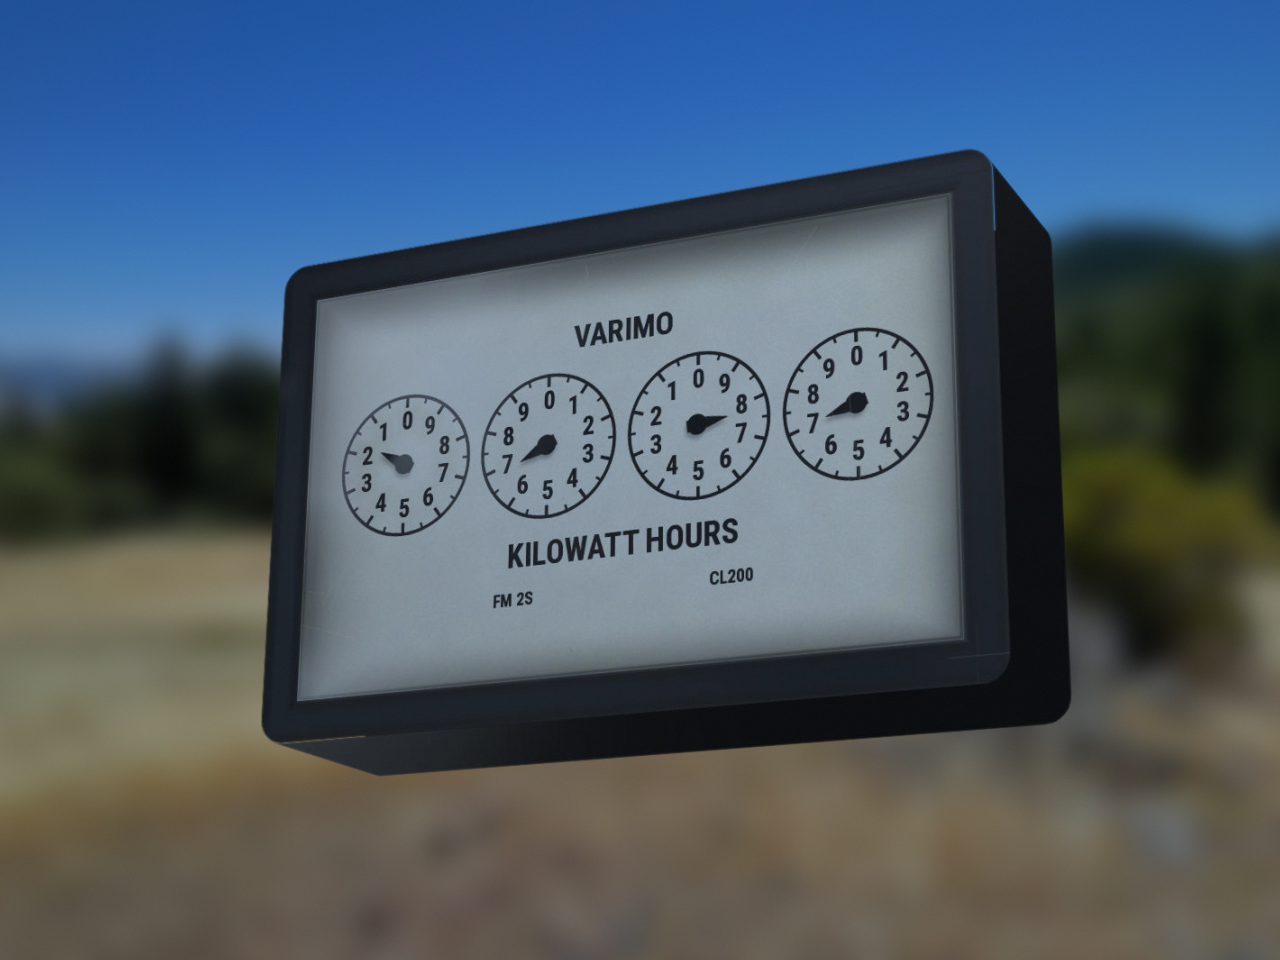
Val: 1677 kWh
